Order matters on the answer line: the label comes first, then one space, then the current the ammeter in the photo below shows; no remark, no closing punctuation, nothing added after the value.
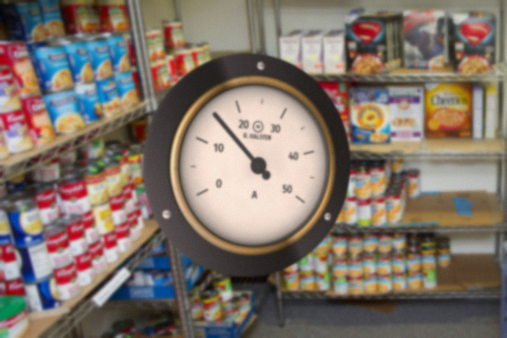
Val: 15 A
